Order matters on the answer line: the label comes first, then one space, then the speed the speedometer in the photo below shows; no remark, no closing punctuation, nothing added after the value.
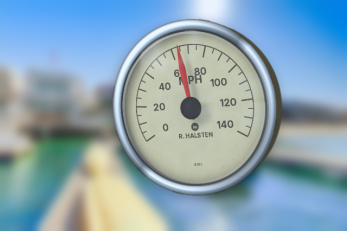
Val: 65 mph
